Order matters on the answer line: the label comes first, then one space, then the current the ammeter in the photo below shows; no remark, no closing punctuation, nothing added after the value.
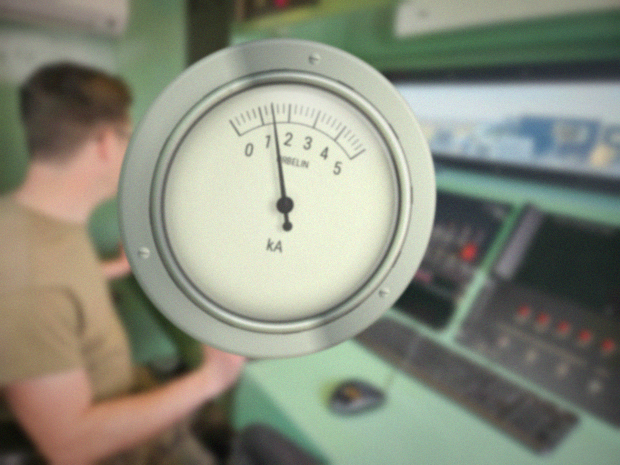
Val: 1.4 kA
